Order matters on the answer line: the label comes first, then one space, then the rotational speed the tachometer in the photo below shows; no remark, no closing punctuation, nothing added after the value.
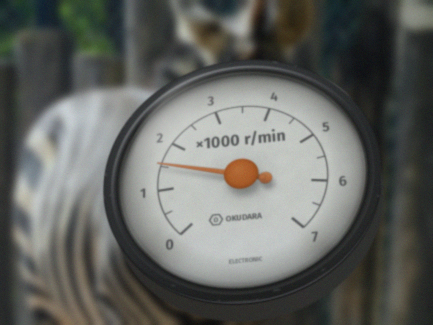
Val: 1500 rpm
